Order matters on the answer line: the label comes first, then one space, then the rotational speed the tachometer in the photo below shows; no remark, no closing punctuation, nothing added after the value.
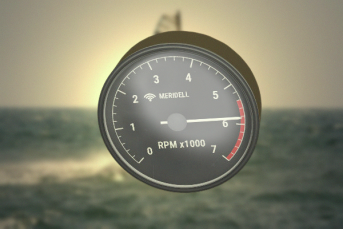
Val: 5800 rpm
